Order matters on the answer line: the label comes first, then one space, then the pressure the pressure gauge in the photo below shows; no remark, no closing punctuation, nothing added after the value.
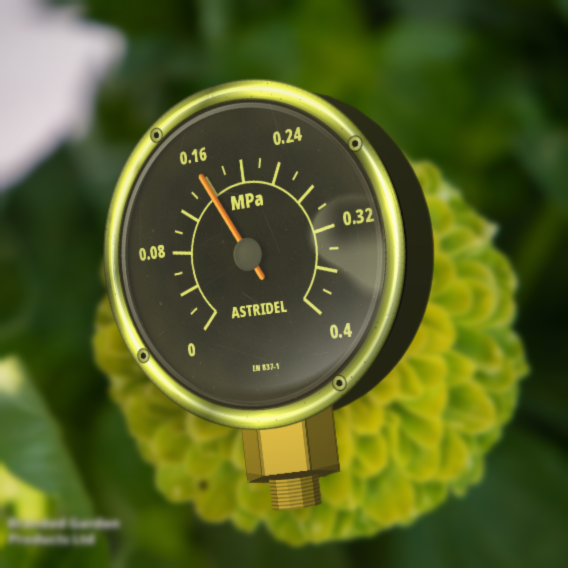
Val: 0.16 MPa
